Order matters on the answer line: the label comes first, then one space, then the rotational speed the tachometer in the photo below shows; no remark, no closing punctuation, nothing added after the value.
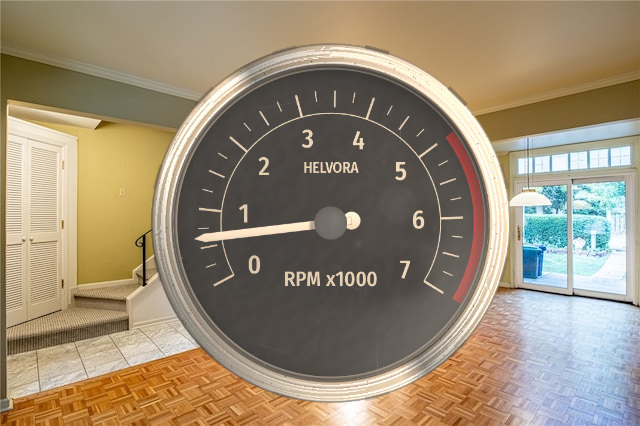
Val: 625 rpm
